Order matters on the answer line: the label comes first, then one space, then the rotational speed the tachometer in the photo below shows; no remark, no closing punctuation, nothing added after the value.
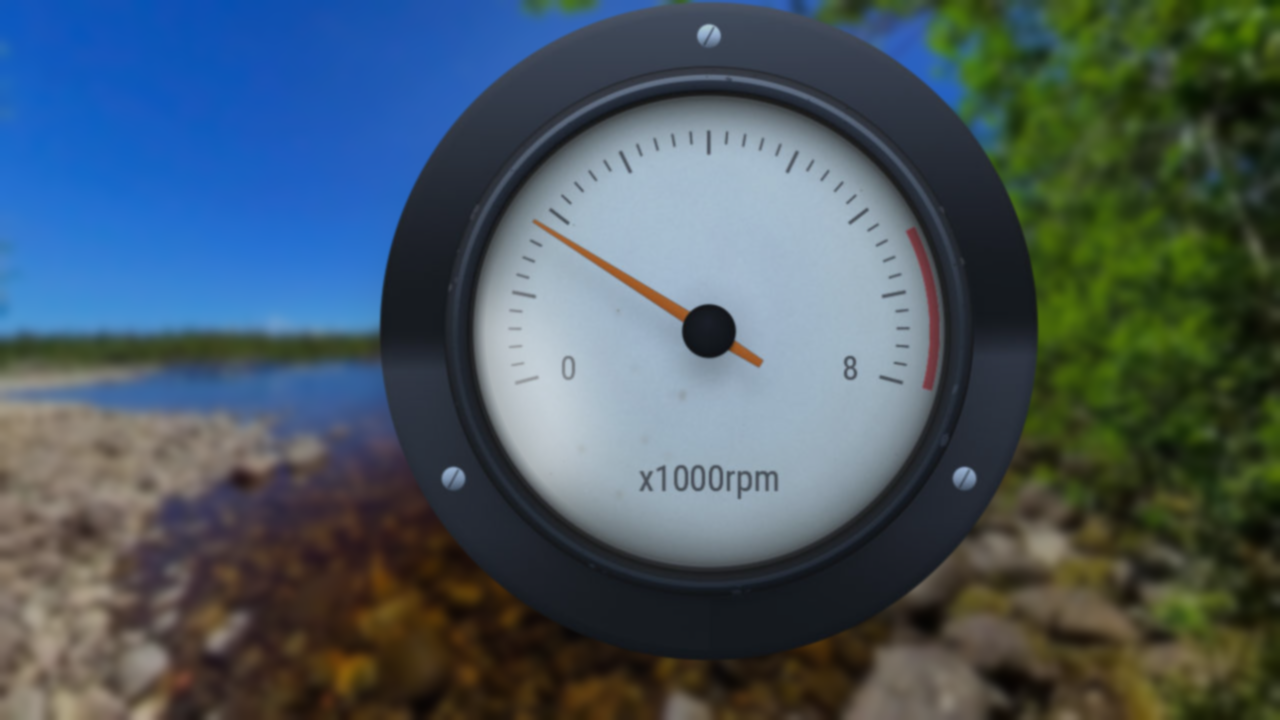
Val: 1800 rpm
